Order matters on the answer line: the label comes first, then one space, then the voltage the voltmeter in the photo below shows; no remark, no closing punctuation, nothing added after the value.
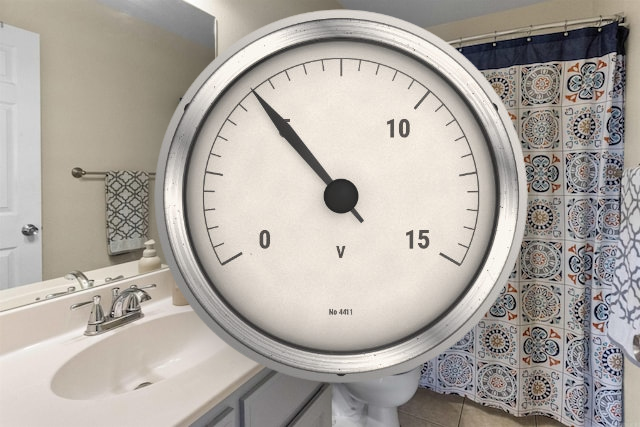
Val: 5 V
